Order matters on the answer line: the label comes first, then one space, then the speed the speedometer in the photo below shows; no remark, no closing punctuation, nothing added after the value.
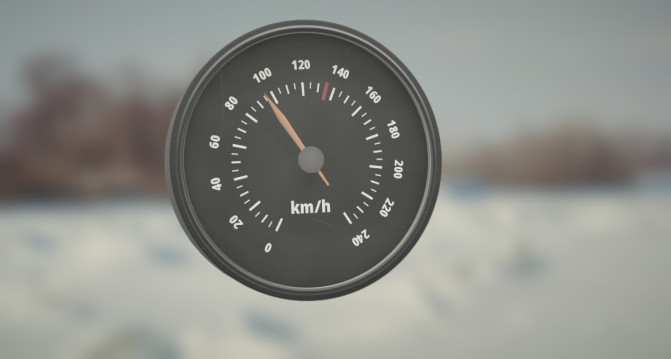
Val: 95 km/h
